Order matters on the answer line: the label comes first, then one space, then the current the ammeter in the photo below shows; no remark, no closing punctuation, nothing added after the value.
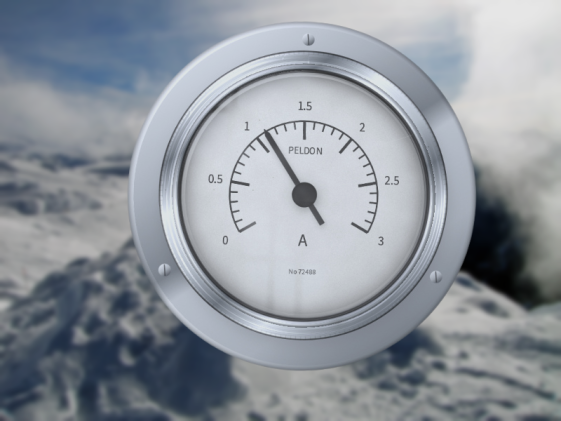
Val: 1.1 A
